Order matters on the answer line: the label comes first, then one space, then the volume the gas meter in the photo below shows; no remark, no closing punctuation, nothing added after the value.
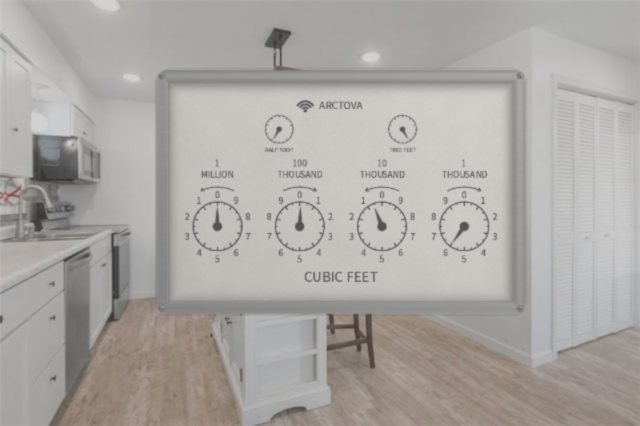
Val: 600 ft³
